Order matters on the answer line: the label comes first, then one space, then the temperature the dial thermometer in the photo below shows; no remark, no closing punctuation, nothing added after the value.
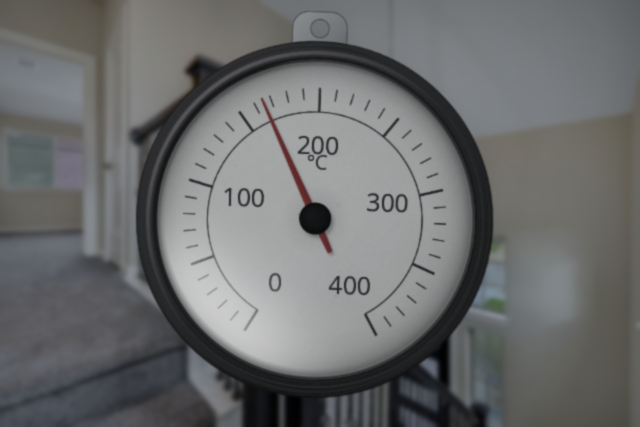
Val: 165 °C
